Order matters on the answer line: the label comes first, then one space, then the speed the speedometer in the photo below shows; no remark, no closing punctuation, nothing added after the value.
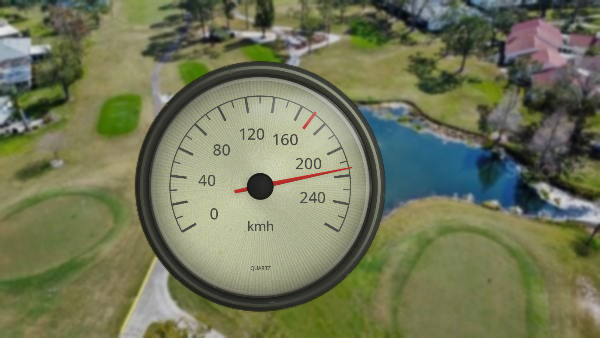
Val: 215 km/h
